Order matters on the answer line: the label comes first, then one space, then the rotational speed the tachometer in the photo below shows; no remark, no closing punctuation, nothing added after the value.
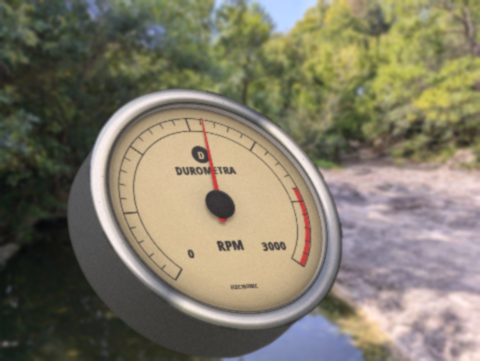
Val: 1600 rpm
